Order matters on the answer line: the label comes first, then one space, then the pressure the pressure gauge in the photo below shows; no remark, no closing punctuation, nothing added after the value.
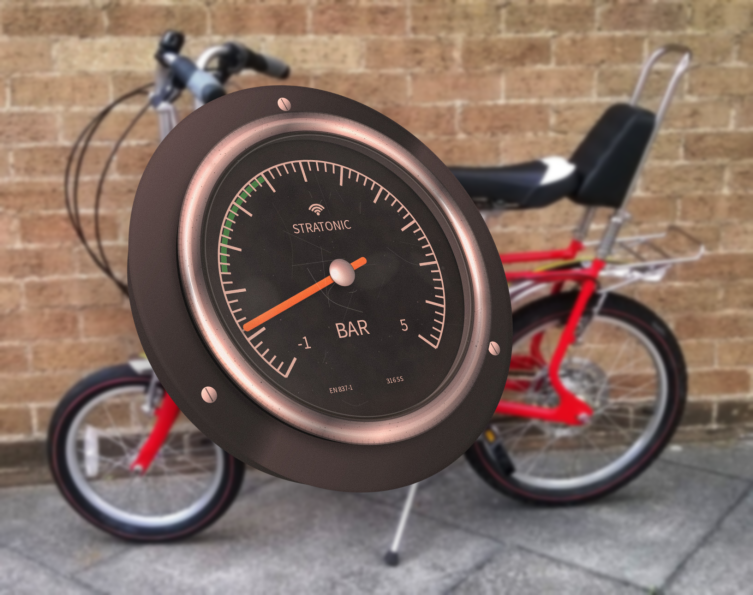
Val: -0.4 bar
